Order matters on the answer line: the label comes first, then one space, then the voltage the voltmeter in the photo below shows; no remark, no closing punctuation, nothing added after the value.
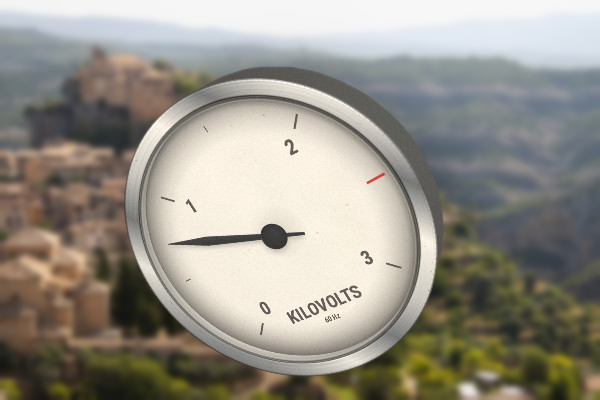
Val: 0.75 kV
